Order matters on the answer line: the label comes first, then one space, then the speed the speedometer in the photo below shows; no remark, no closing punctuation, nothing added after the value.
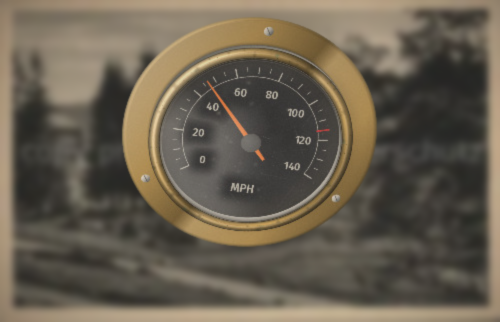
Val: 47.5 mph
